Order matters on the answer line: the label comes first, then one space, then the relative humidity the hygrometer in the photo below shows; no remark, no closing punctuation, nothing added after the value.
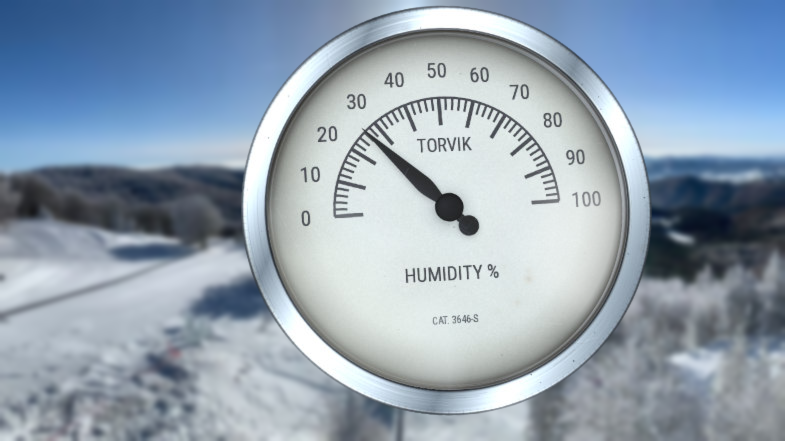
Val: 26 %
